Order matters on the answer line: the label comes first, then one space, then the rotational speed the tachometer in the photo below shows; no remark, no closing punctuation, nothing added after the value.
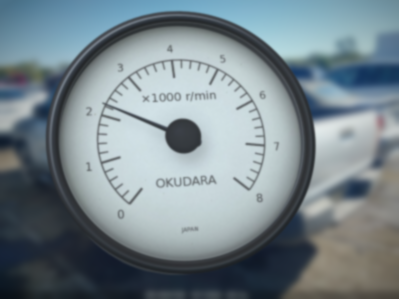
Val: 2200 rpm
